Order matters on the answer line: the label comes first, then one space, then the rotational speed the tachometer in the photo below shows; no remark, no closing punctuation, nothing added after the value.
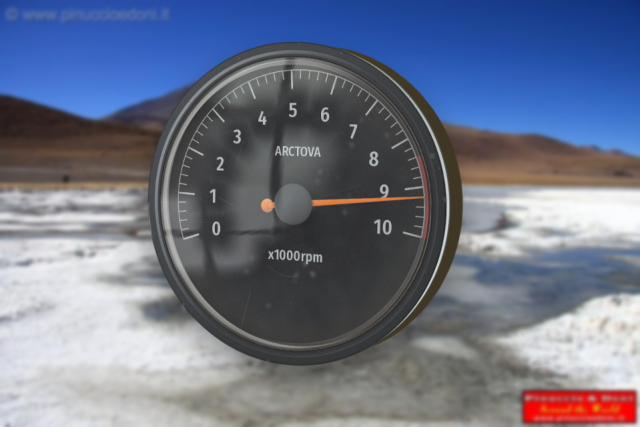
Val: 9200 rpm
